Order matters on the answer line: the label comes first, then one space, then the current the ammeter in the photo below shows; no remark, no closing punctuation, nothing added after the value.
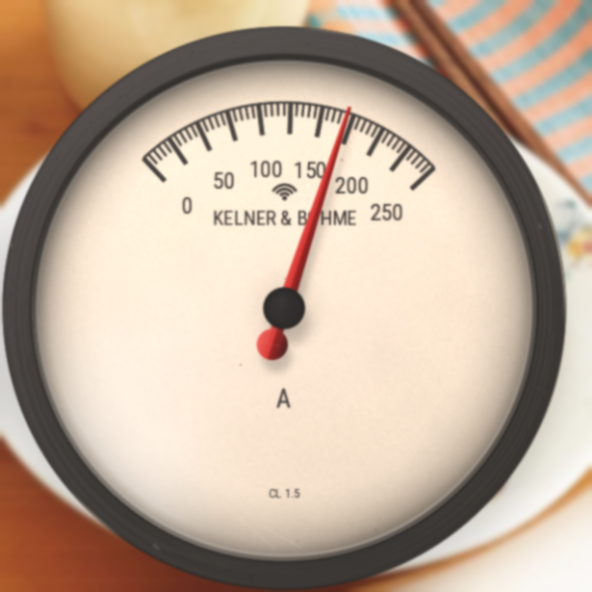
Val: 170 A
